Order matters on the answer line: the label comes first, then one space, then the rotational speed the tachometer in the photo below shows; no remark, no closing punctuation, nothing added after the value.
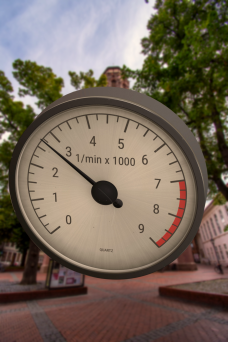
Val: 2750 rpm
